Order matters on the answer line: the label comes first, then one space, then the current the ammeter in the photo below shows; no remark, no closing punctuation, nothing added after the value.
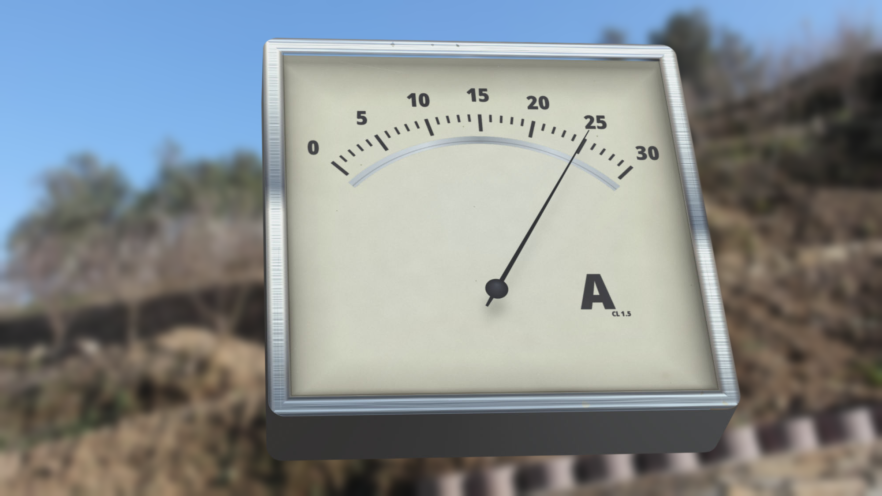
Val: 25 A
